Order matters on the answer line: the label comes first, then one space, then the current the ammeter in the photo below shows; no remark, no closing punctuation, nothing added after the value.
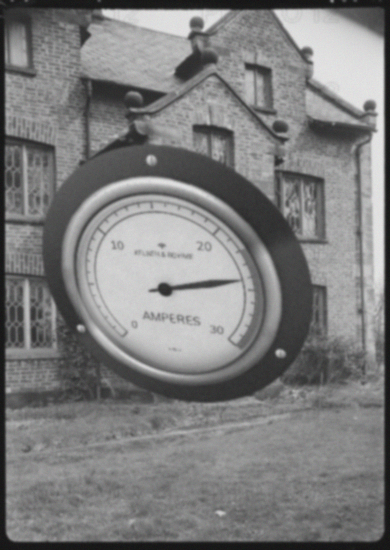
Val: 24 A
